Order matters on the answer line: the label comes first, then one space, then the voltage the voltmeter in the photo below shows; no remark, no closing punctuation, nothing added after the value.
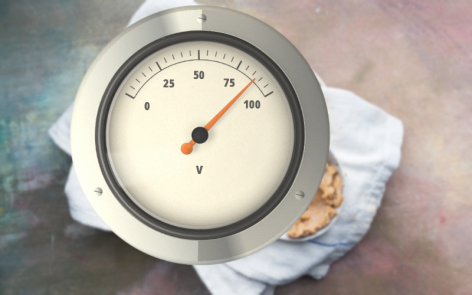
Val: 87.5 V
